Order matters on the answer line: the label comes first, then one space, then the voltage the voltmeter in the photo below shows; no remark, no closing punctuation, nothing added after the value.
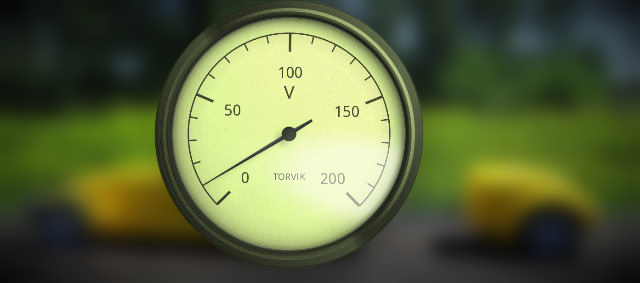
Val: 10 V
